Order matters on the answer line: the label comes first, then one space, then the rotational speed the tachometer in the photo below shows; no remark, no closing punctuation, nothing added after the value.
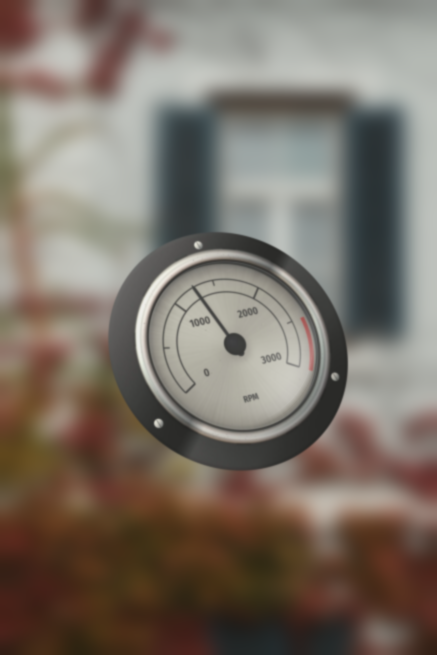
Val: 1250 rpm
